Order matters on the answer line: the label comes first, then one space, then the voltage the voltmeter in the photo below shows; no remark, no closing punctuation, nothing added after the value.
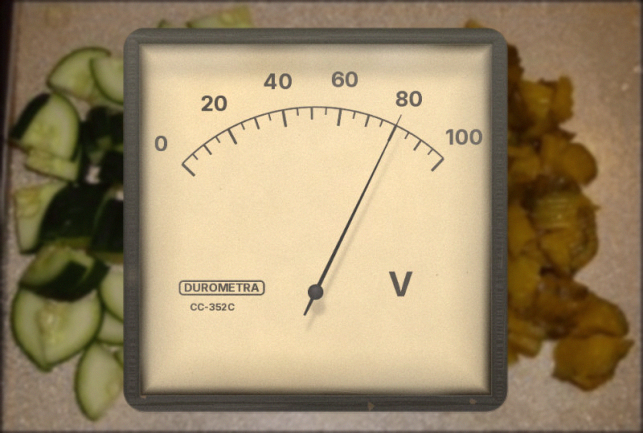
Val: 80 V
